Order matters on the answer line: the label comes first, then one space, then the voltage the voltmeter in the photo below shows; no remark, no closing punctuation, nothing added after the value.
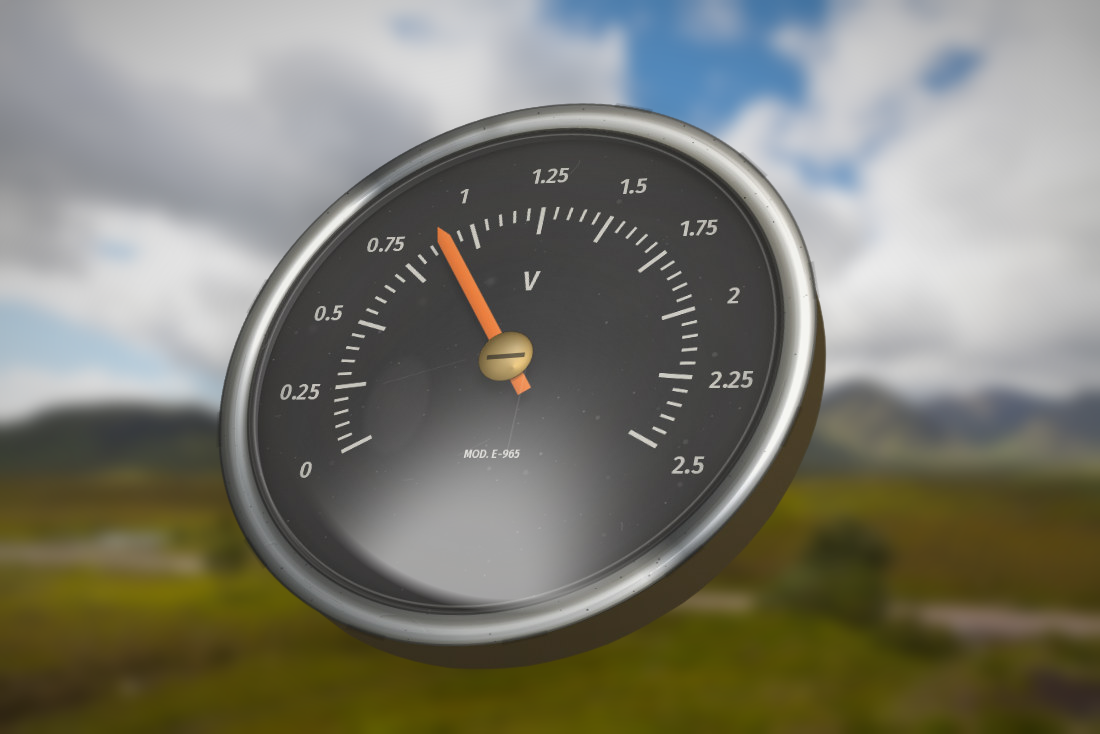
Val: 0.9 V
